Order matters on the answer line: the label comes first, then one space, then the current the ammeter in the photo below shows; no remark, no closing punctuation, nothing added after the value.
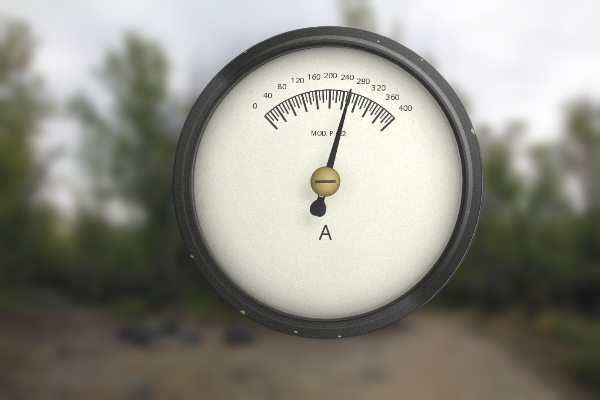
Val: 260 A
